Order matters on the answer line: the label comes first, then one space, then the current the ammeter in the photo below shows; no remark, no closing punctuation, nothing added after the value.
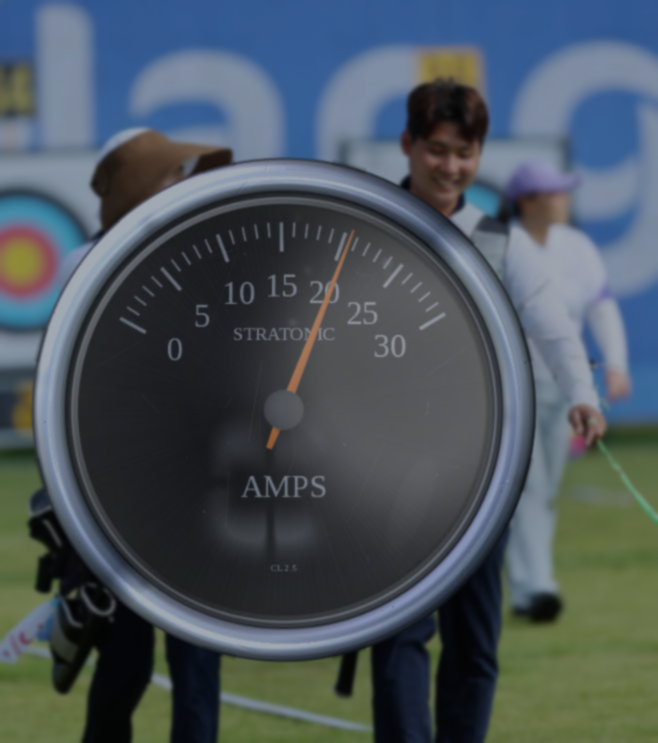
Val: 20.5 A
